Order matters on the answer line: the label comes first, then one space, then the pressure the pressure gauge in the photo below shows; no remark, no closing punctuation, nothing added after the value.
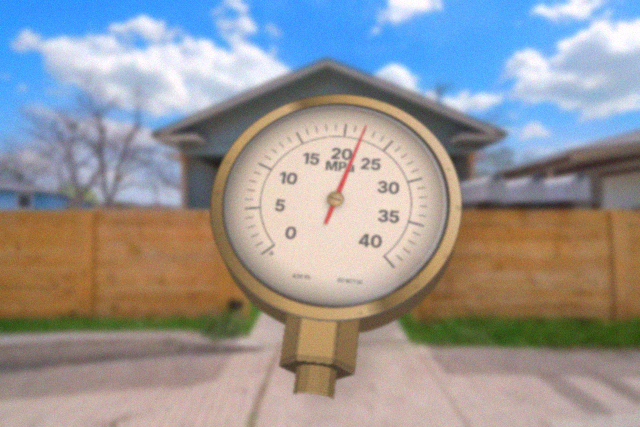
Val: 22 MPa
